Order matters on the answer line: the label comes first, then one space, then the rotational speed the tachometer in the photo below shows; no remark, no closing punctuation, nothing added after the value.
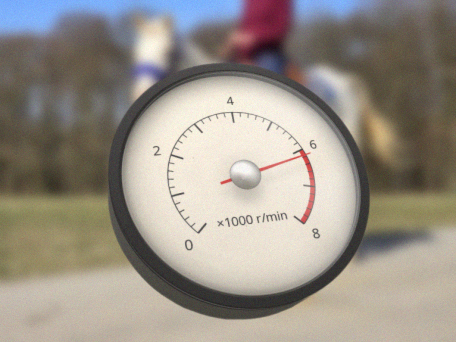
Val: 6200 rpm
